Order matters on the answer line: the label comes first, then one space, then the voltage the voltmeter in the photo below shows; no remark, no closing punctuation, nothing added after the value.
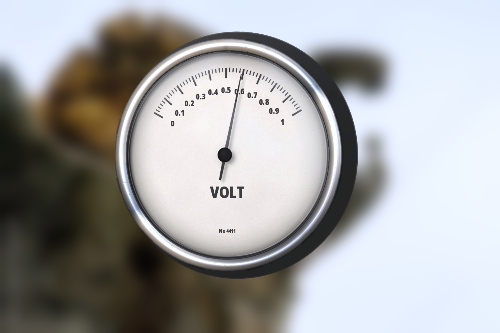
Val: 0.6 V
